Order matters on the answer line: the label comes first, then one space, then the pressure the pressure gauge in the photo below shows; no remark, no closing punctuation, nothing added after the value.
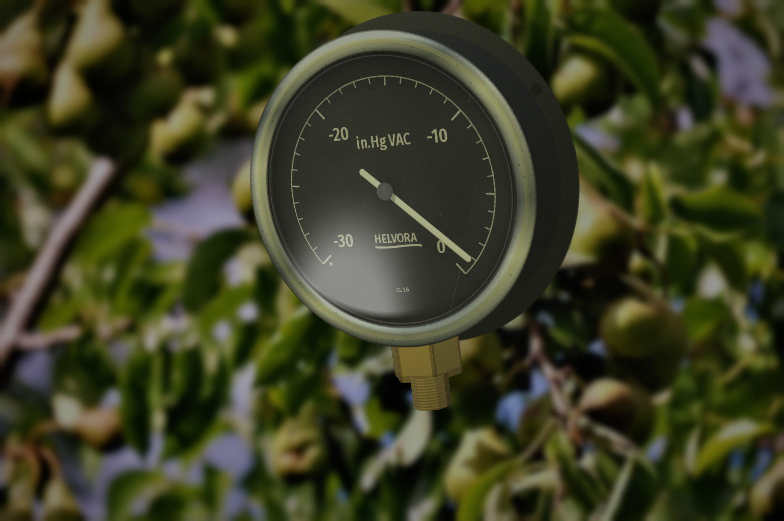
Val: -1 inHg
